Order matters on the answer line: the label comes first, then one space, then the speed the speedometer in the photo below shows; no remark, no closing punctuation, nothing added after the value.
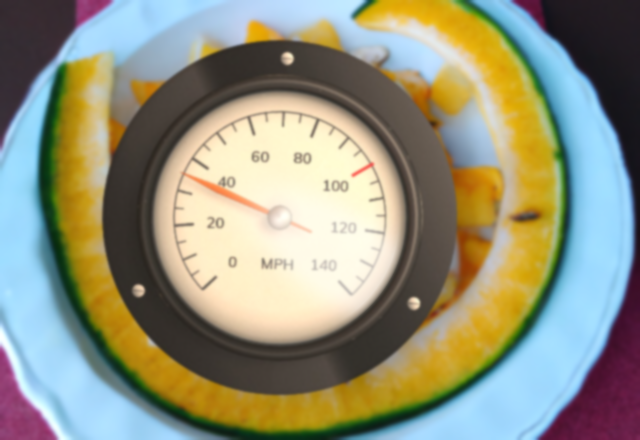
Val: 35 mph
